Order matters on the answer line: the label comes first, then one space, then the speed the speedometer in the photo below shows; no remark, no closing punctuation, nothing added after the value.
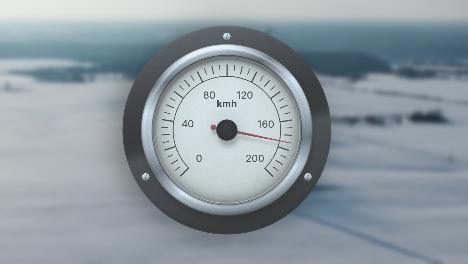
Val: 175 km/h
